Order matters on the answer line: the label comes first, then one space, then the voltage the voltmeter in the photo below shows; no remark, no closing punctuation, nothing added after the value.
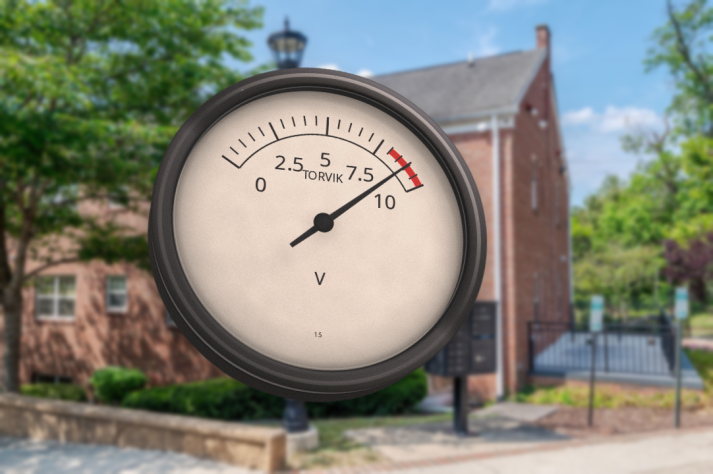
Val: 9 V
